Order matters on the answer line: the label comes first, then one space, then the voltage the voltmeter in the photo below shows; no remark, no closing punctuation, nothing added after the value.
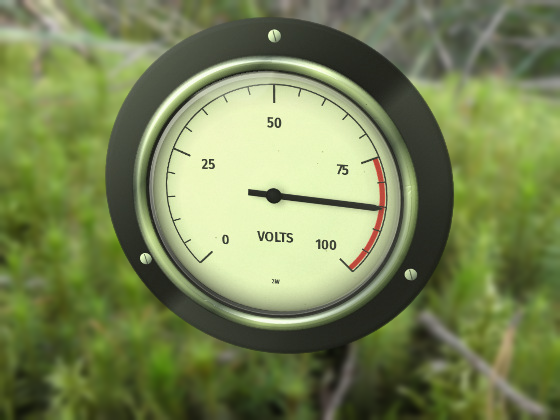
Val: 85 V
